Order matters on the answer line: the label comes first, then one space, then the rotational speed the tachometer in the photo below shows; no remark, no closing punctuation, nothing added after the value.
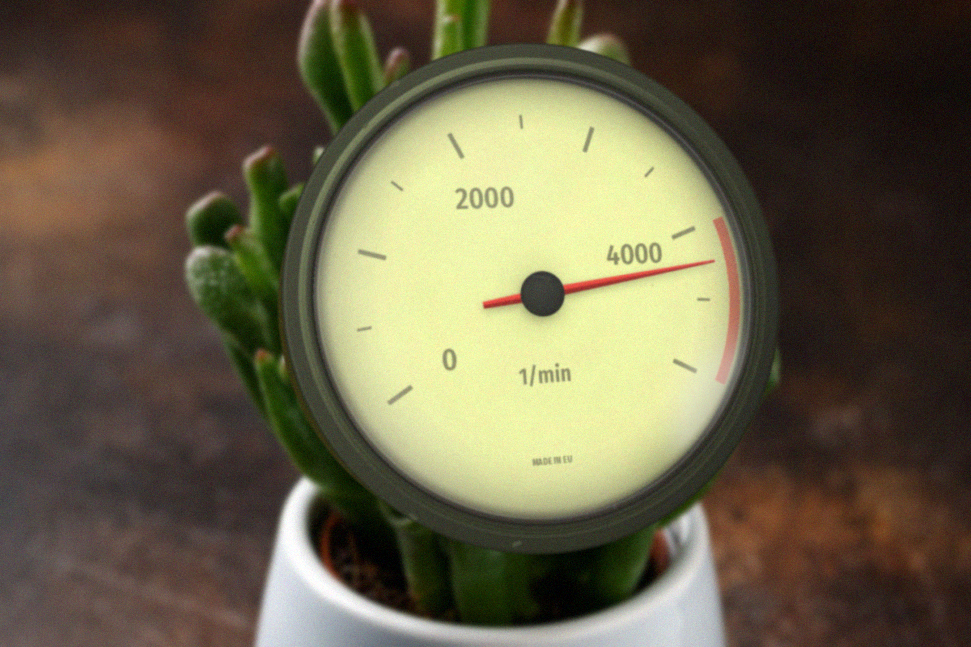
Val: 4250 rpm
